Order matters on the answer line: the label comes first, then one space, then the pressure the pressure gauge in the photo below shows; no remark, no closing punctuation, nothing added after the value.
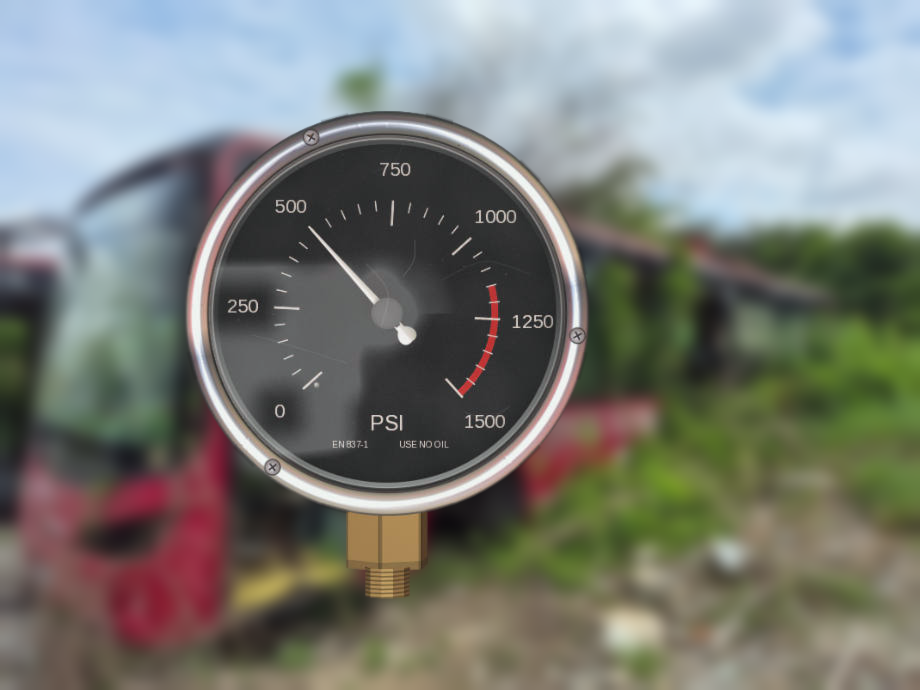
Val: 500 psi
